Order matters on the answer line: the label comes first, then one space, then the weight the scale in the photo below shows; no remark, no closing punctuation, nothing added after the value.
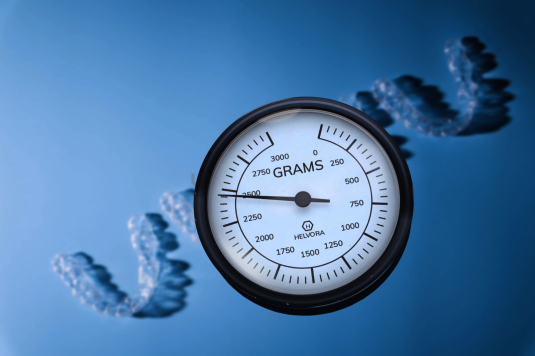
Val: 2450 g
